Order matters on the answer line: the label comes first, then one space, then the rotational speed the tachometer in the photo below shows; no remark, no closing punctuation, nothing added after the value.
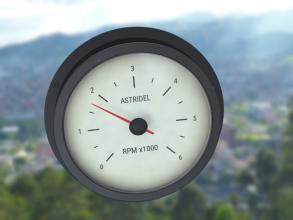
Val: 1750 rpm
